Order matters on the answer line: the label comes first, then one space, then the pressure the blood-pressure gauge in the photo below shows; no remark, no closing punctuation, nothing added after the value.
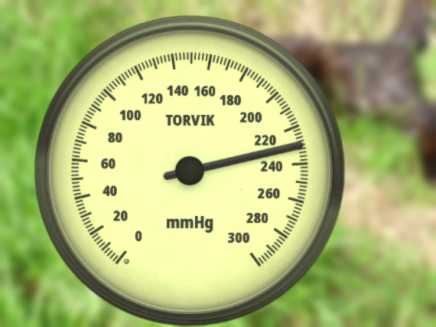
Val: 230 mmHg
